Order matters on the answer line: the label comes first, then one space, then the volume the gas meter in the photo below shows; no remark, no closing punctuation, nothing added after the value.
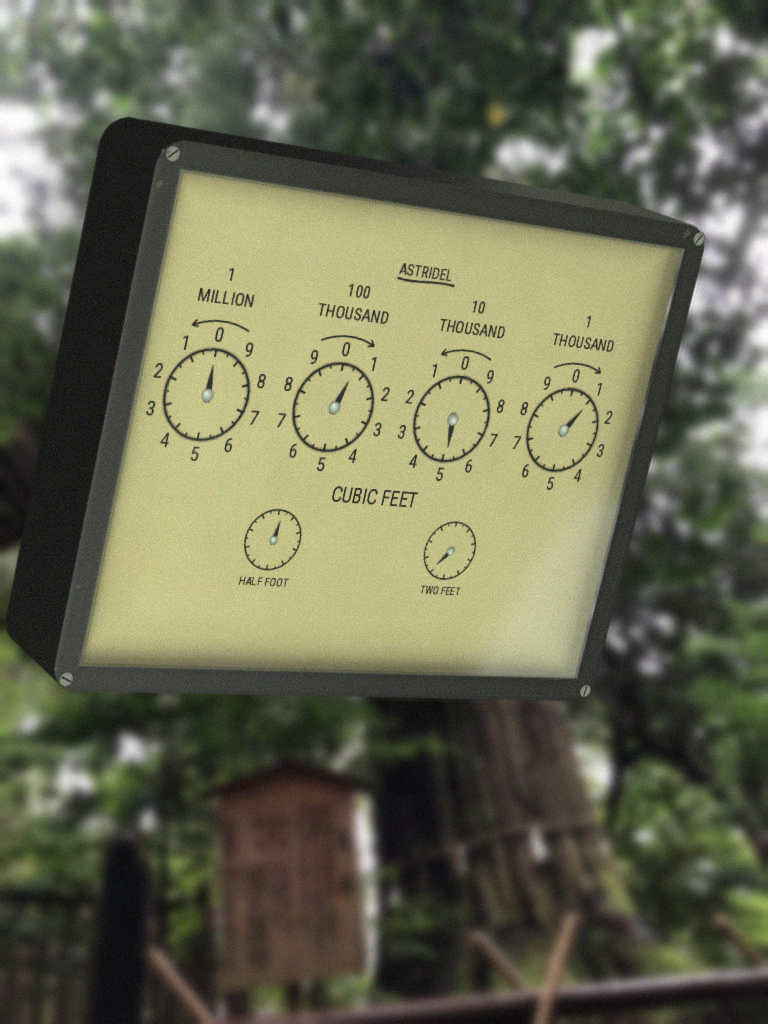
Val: 5100 ft³
